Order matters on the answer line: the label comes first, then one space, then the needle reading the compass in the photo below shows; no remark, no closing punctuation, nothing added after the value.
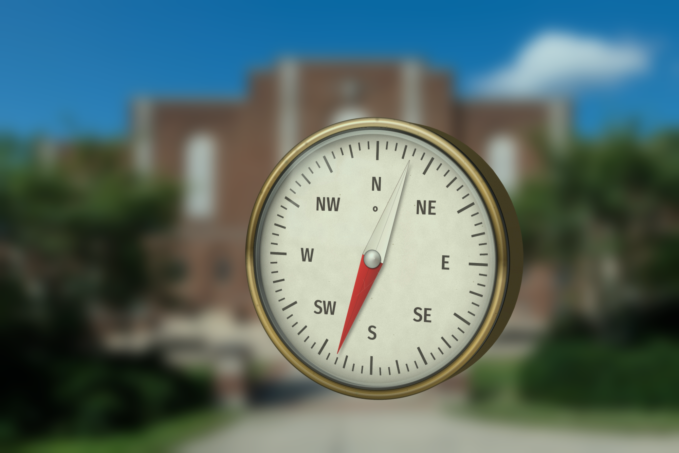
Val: 200 °
